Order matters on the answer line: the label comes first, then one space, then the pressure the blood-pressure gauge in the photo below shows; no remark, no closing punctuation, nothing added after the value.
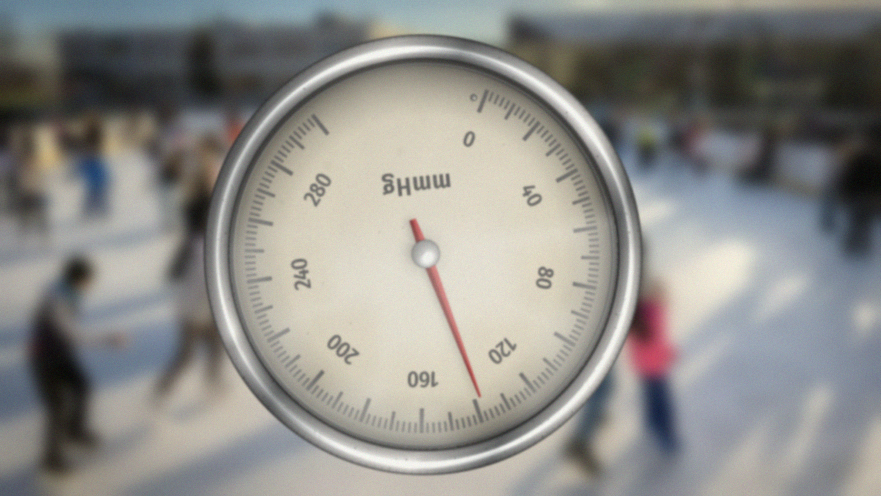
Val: 138 mmHg
